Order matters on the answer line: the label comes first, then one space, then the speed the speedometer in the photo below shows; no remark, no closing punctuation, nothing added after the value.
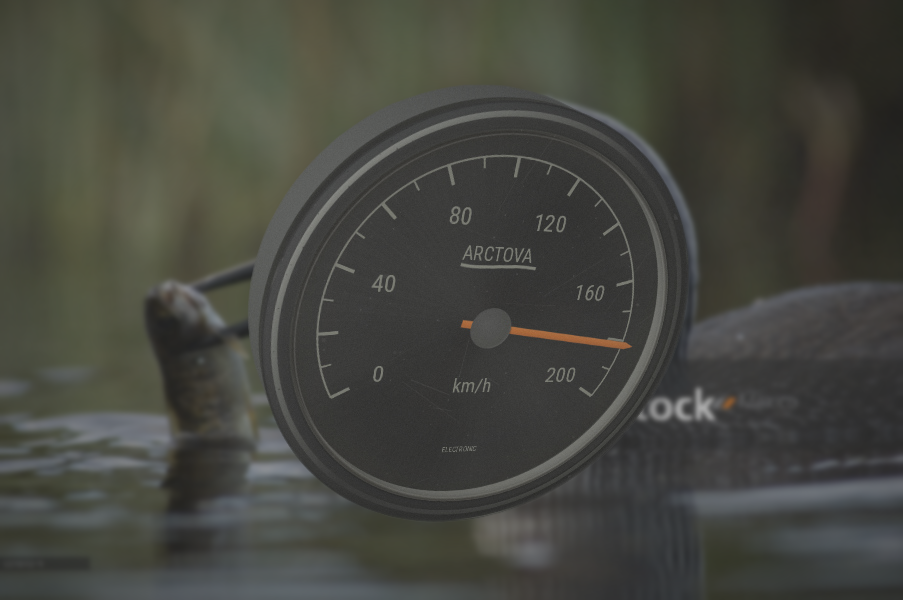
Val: 180 km/h
